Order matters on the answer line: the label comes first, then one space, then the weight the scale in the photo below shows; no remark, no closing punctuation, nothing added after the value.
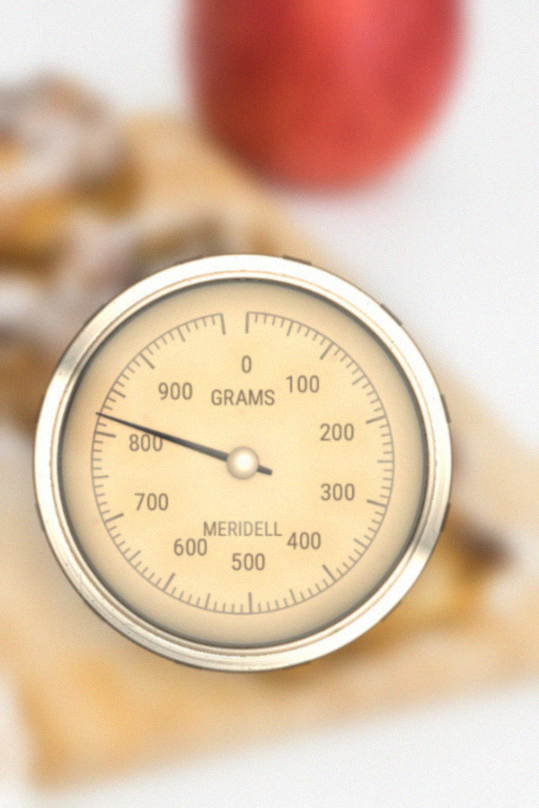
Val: 820 g
